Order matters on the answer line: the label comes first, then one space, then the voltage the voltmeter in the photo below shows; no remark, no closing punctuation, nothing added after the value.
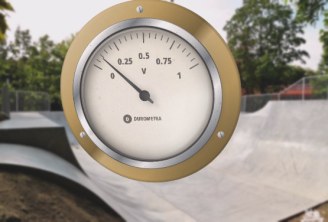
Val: 0.1 V
